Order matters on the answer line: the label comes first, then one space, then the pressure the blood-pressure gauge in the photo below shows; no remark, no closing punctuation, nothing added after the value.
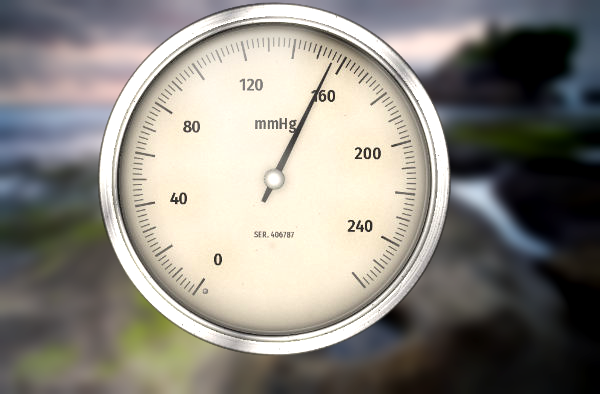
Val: 156 mmHg
